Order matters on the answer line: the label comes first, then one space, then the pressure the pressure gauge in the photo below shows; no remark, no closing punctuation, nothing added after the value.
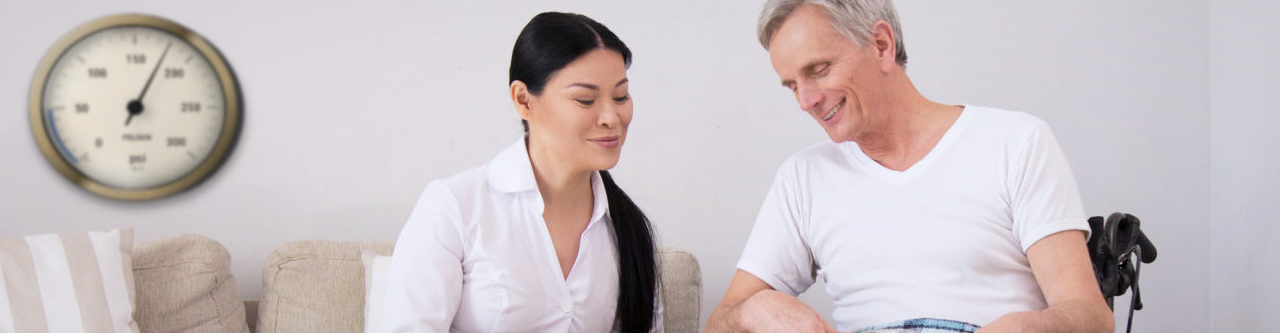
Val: 180 psi
